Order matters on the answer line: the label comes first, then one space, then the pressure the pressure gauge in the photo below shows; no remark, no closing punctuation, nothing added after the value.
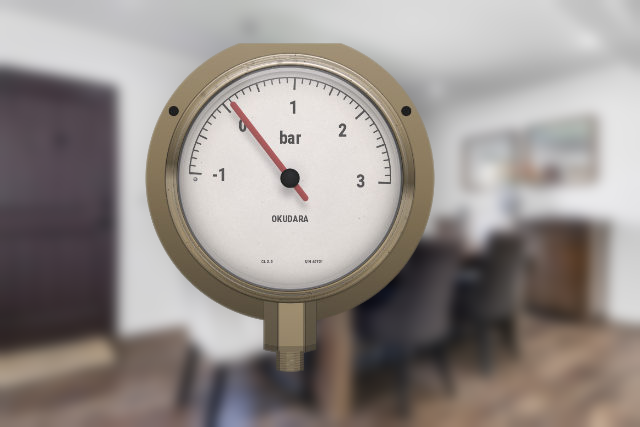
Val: 0.1 bar
